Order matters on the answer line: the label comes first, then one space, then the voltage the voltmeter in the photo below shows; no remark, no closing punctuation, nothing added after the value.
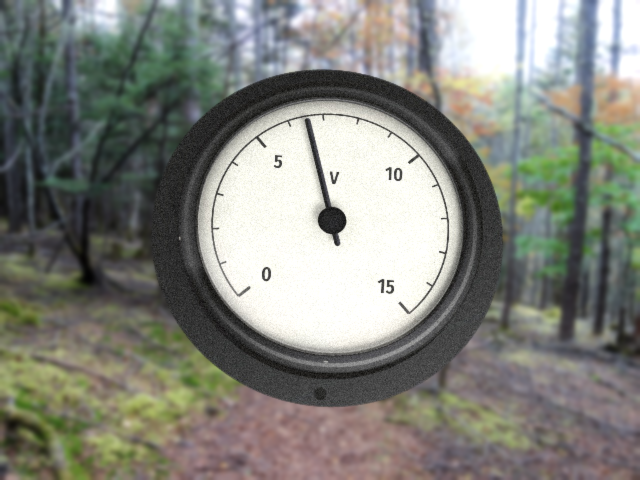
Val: 6.5 V
